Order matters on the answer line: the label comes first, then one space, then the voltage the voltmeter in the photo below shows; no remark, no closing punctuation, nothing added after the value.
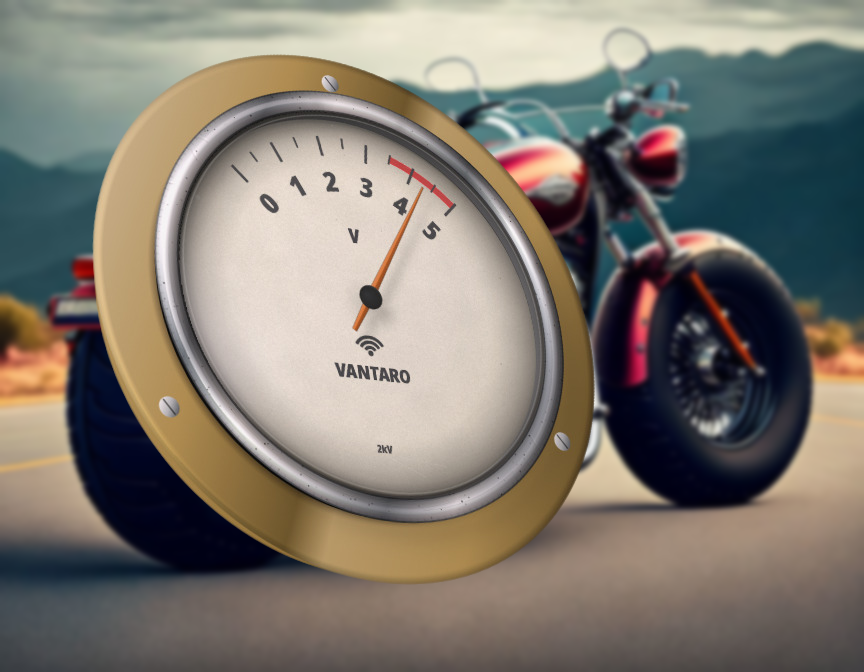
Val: 4.25 V
